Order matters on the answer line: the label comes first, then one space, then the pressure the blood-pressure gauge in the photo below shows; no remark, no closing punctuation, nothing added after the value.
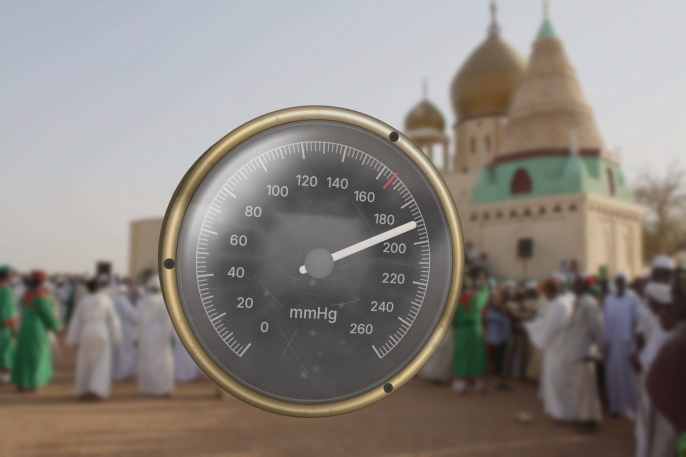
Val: 190 mmHg
